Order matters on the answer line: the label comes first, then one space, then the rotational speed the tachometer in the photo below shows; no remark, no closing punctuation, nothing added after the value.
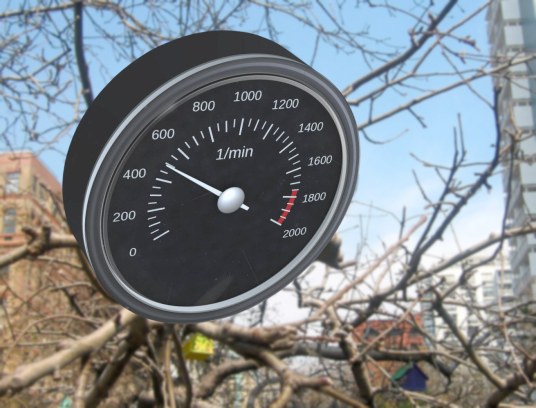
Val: 500 rpm
